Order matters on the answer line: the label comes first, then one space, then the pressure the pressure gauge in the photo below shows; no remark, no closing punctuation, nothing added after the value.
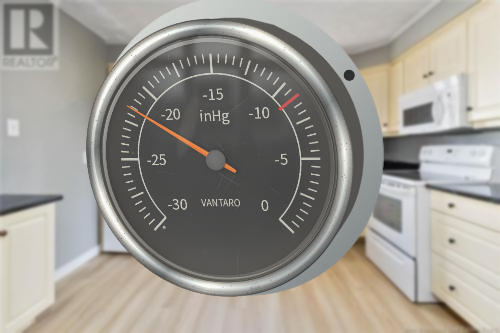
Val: -21.5 inHg
